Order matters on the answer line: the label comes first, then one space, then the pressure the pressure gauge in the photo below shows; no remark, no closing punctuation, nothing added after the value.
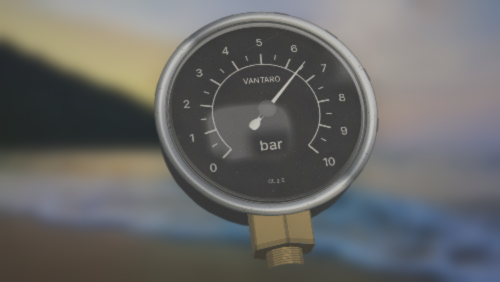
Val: 6.5 bar
